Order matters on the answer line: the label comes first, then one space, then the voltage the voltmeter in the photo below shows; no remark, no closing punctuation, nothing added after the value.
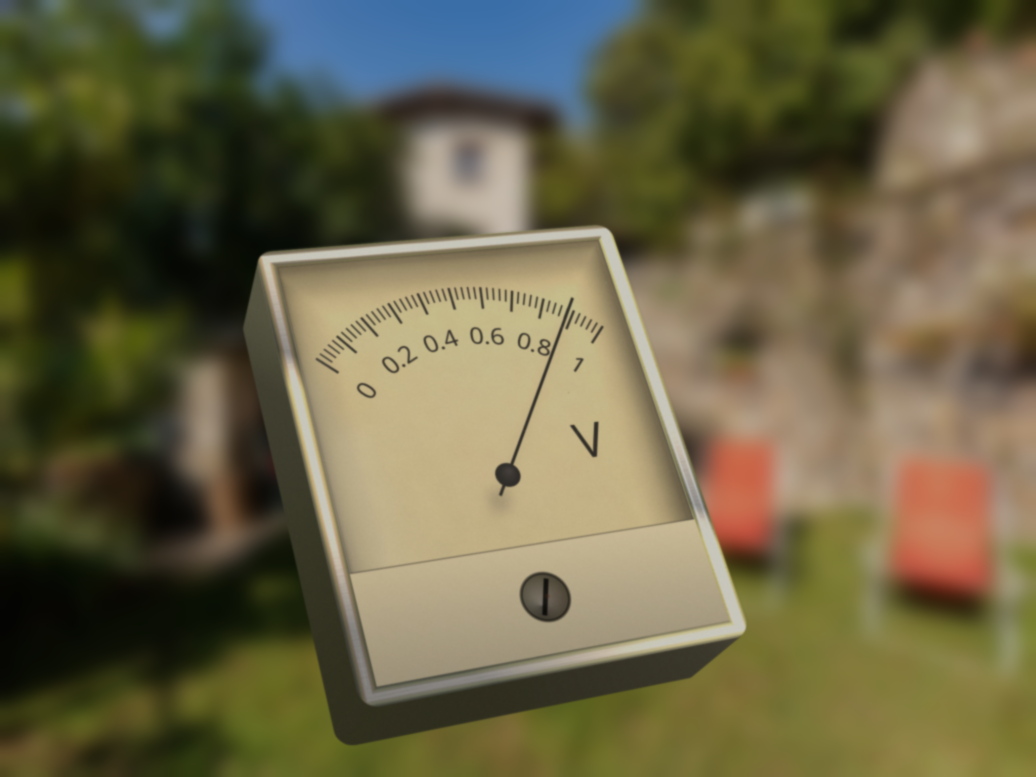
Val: 0.88 V
